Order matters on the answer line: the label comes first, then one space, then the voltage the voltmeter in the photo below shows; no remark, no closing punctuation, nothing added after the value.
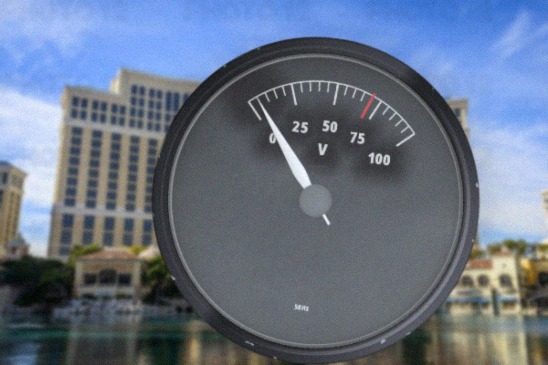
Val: 5 V
